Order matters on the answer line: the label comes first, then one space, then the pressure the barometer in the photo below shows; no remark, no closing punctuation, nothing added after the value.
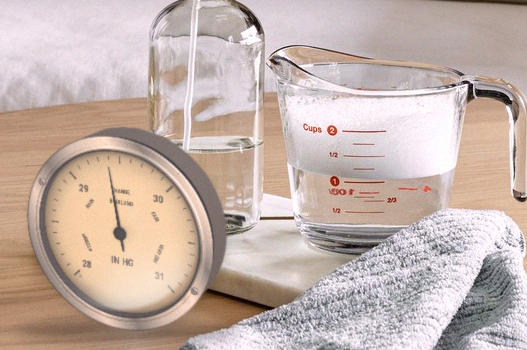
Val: 29.4 inHg
